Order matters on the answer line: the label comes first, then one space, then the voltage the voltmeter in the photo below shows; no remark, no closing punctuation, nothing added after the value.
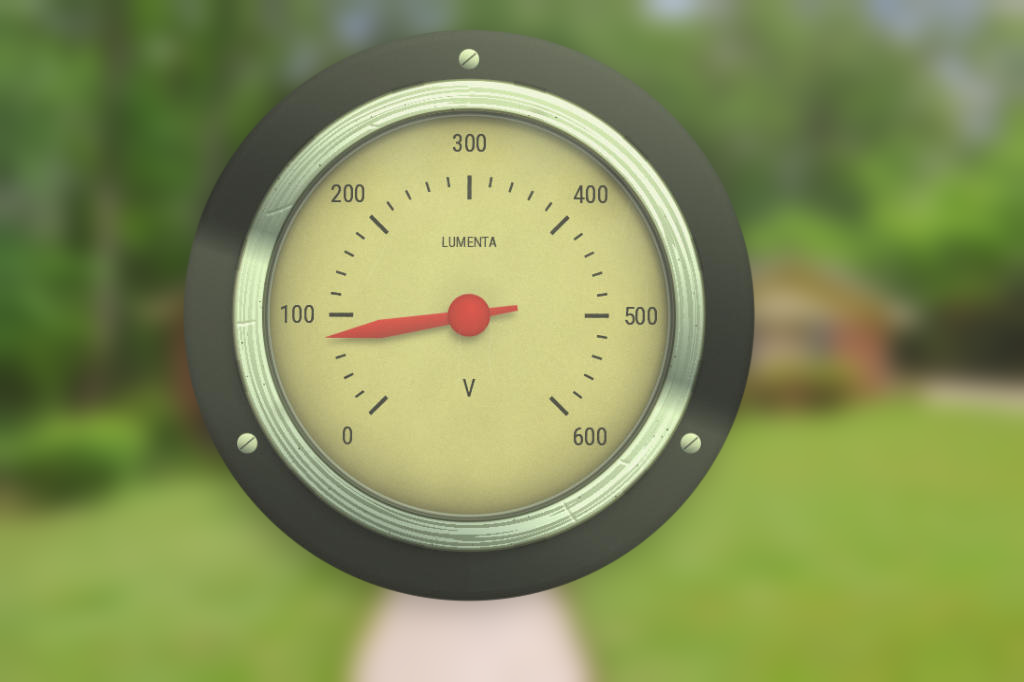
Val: 80 V
